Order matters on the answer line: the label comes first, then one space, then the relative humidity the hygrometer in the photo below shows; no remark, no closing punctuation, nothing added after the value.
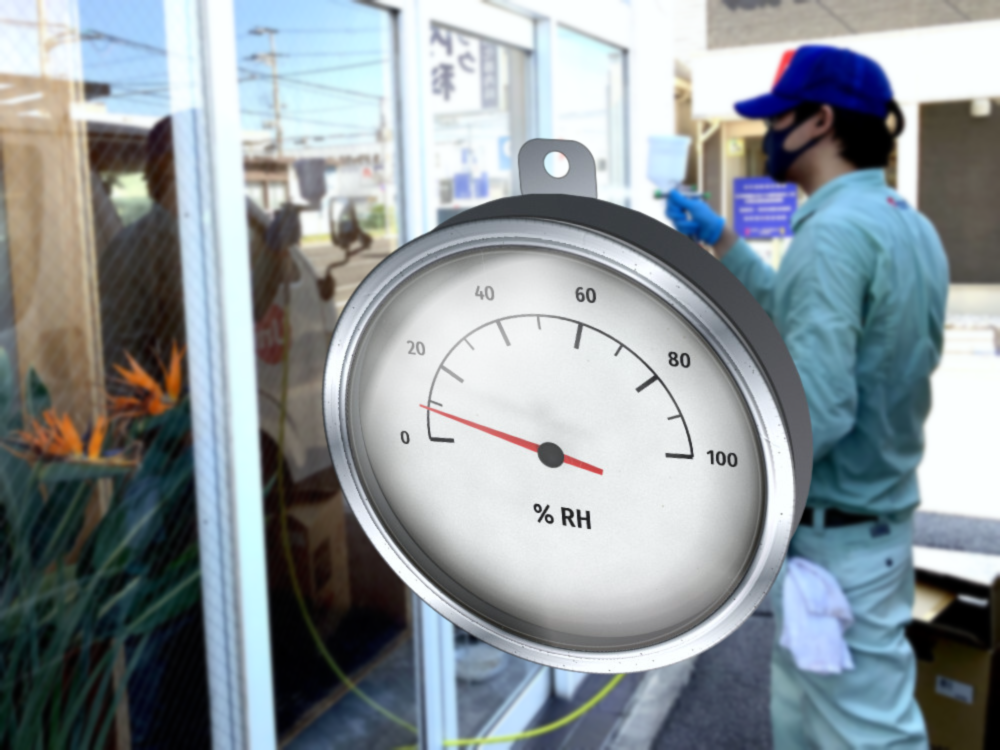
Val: 10 %
